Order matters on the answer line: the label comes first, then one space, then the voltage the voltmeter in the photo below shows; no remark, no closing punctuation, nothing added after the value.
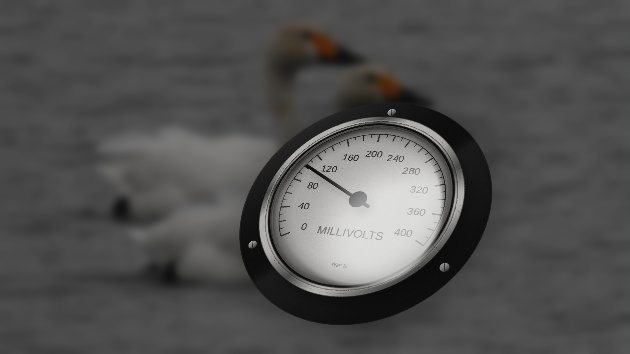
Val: 100 mV
